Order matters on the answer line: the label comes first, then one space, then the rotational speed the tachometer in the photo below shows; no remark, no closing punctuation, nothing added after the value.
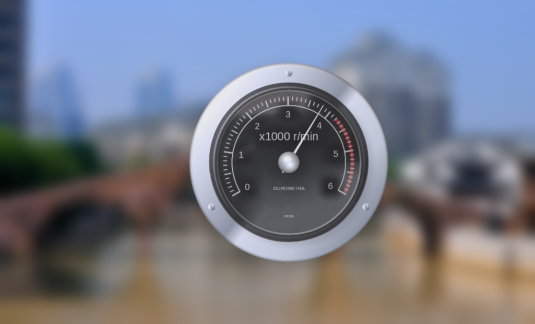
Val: 3800 rpm
